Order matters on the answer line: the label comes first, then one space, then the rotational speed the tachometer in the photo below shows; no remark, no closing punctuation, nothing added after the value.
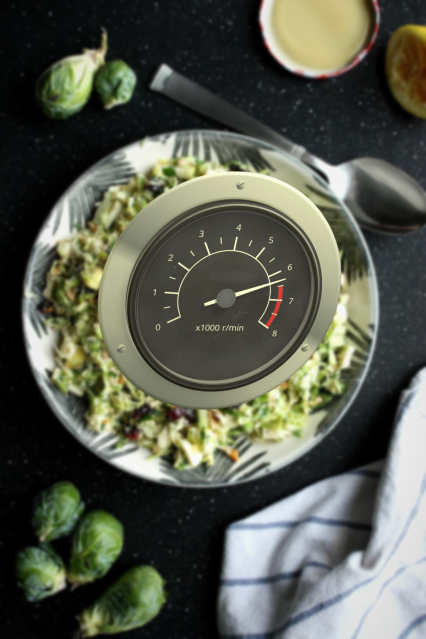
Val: 6250 rpm
